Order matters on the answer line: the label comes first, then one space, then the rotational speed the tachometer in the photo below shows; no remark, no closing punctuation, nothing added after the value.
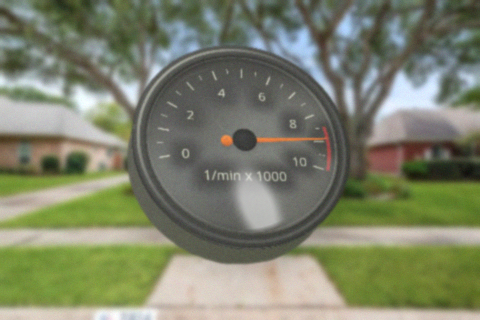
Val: 9000 rpm
